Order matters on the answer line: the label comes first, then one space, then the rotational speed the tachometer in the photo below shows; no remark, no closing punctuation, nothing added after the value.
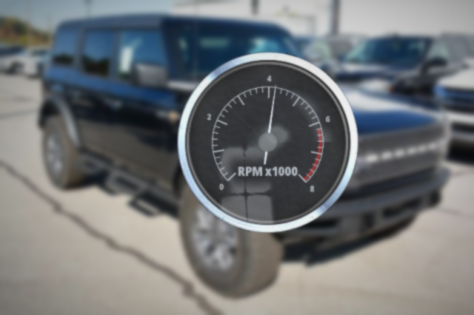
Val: 4200 rpm
